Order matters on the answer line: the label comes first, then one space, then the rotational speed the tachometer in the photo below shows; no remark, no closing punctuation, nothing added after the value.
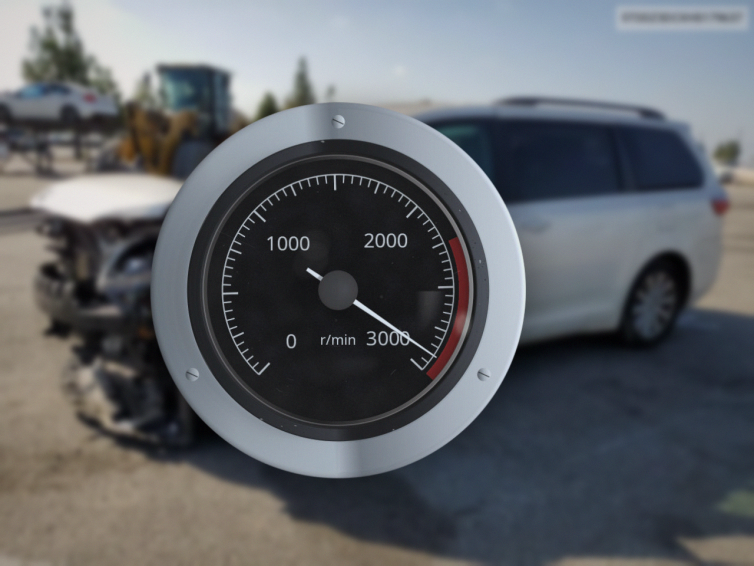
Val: 2900 rpm
